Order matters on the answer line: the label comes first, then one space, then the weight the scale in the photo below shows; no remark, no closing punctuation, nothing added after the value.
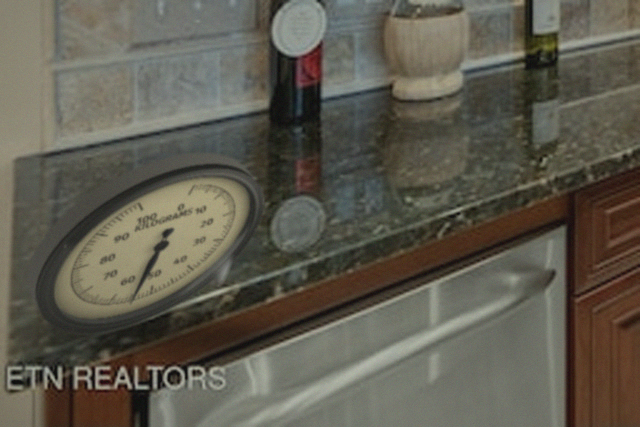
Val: 55 kg
